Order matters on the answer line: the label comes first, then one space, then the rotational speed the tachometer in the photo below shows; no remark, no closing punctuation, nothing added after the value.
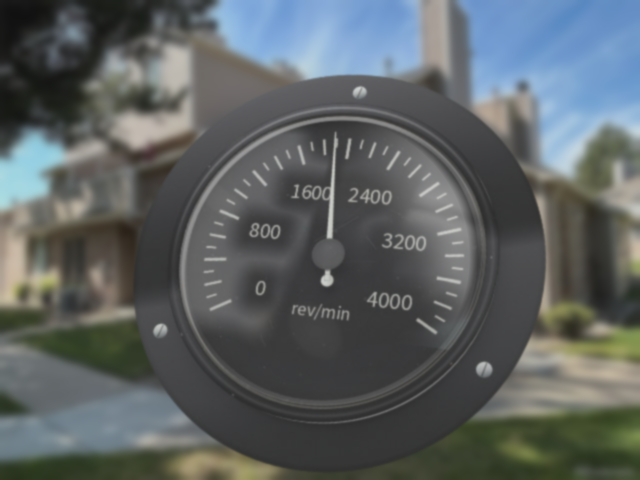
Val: 1900 rpm
